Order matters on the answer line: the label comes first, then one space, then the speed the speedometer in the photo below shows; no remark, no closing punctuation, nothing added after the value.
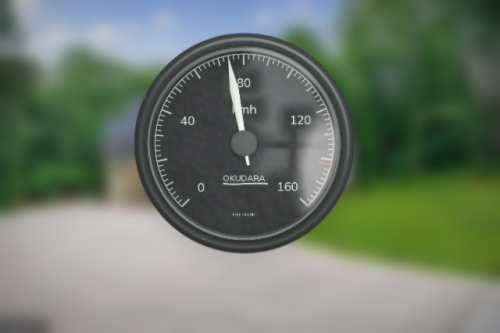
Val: 74 km/h
